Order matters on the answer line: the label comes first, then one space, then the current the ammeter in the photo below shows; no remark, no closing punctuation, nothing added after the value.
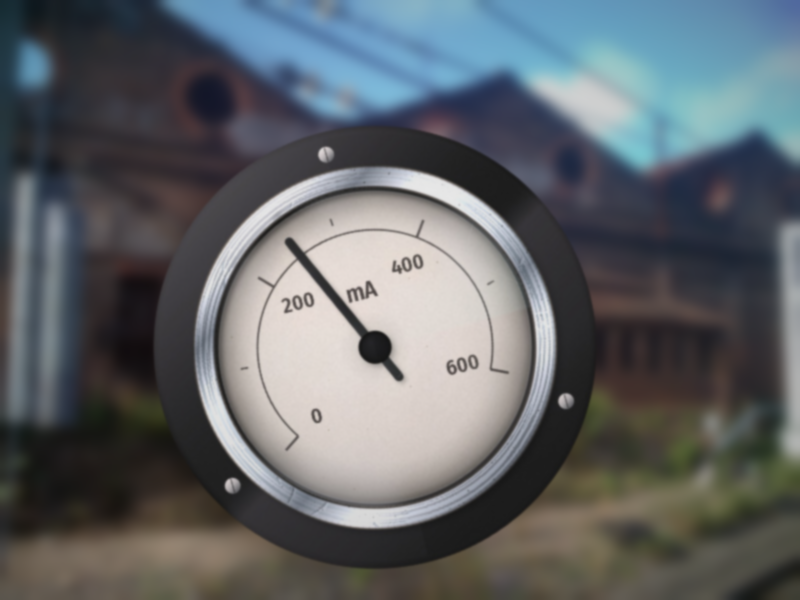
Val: 250 mA
